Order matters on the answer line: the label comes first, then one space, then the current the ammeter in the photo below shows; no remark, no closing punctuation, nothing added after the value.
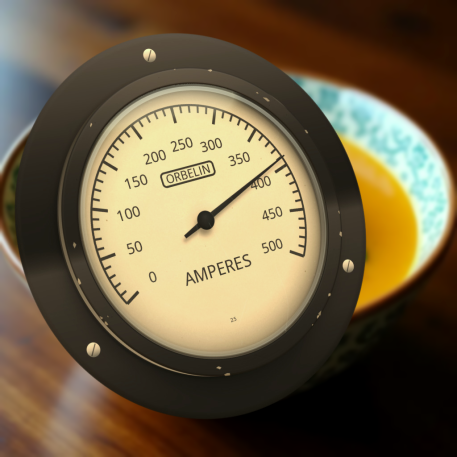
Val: 390 A
